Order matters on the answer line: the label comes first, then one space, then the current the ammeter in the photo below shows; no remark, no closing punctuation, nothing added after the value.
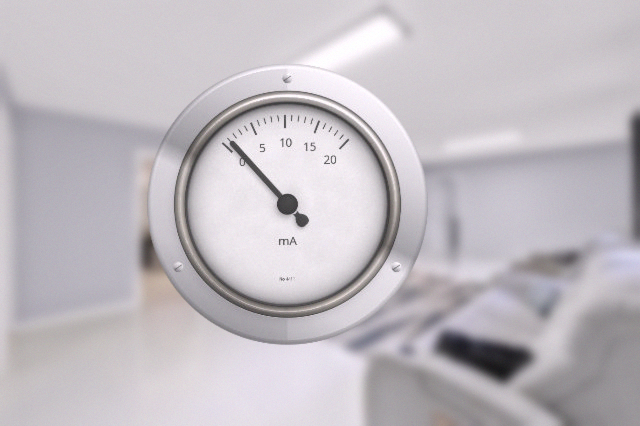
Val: 1 mA
